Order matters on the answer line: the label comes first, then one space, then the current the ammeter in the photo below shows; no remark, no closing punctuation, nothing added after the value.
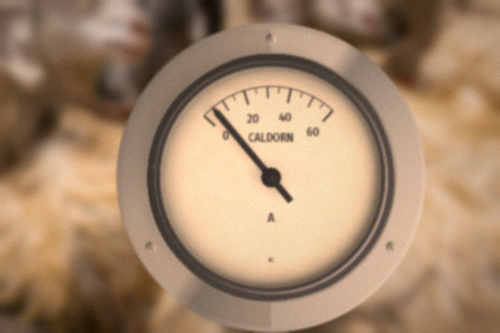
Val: 5 A
